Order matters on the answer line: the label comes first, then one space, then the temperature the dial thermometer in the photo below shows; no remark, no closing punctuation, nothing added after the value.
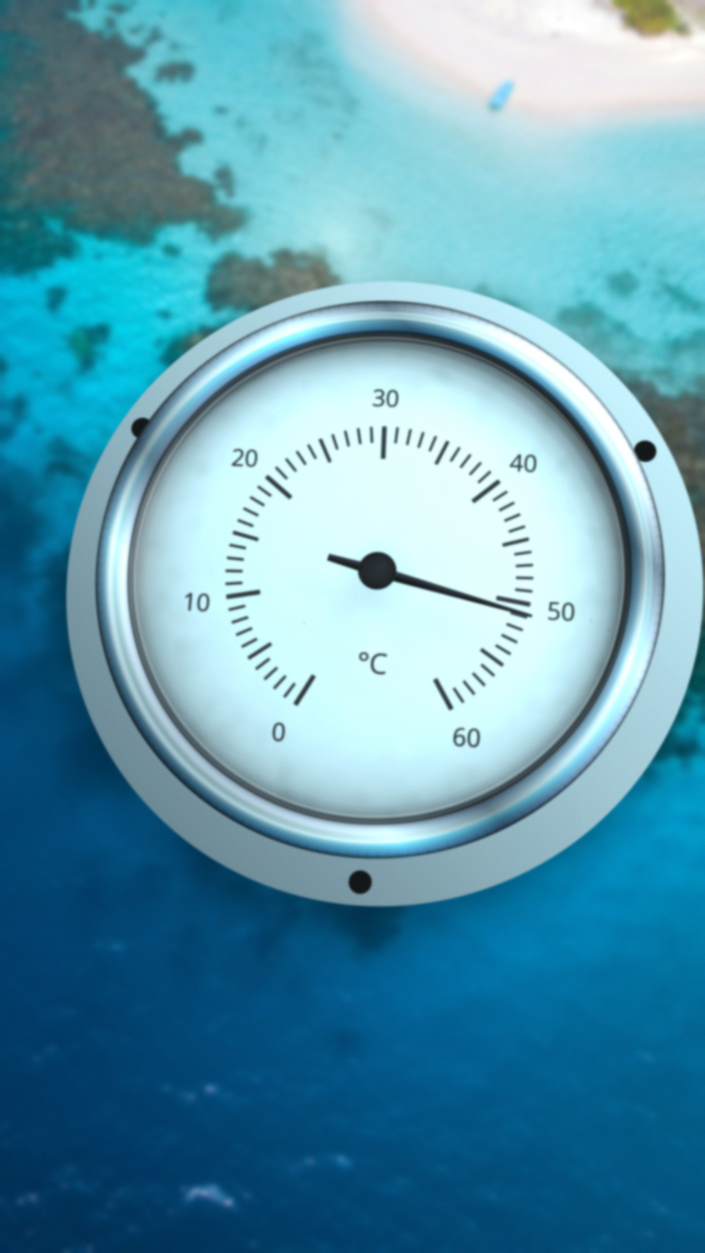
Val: 51 °C
